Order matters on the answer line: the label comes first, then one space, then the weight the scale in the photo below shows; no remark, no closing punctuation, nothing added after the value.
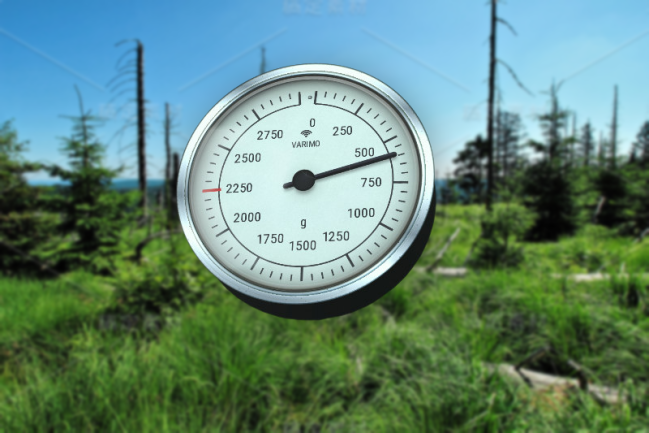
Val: 600 g
